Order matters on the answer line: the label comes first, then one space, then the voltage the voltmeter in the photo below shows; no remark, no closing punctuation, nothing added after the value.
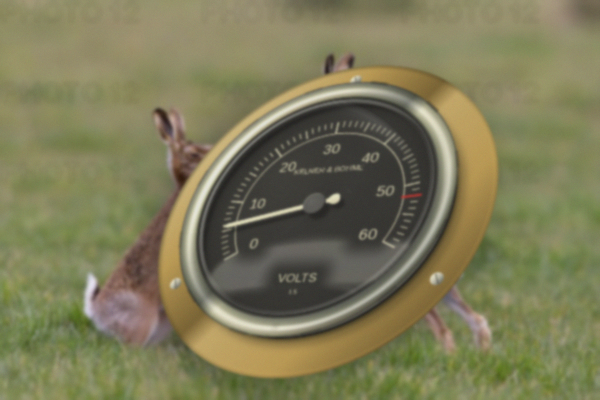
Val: 5 V
